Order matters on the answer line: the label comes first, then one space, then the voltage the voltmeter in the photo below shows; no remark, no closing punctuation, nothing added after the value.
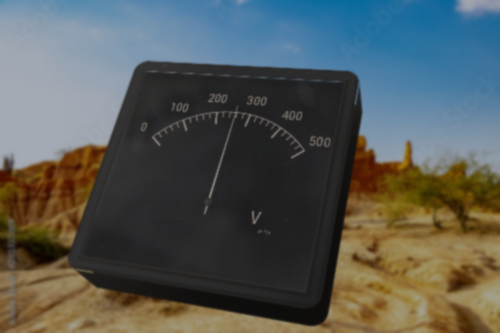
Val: 260 V
